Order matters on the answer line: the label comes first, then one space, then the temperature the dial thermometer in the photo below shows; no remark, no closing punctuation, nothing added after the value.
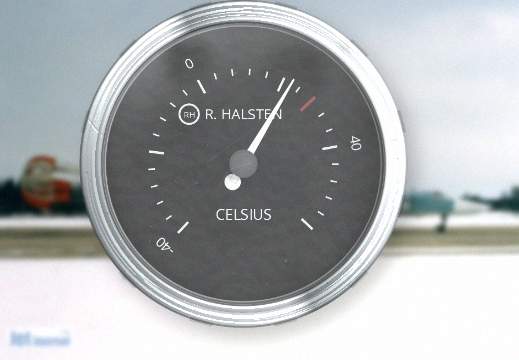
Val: 22 °C
